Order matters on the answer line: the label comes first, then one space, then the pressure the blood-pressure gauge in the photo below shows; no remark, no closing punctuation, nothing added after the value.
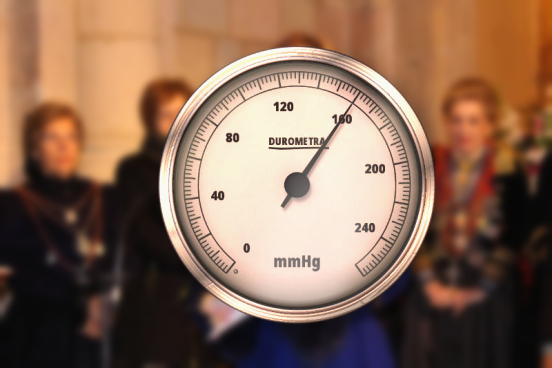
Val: 160 mmHg
